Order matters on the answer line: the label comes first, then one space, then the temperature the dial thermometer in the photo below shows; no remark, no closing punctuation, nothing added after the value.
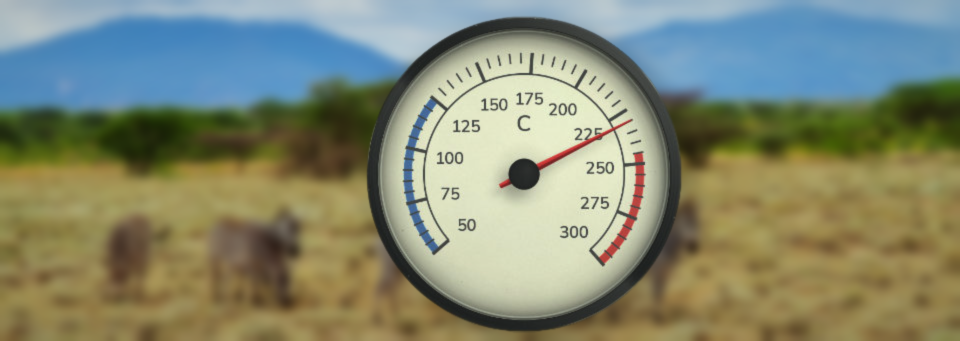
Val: 230 °C
